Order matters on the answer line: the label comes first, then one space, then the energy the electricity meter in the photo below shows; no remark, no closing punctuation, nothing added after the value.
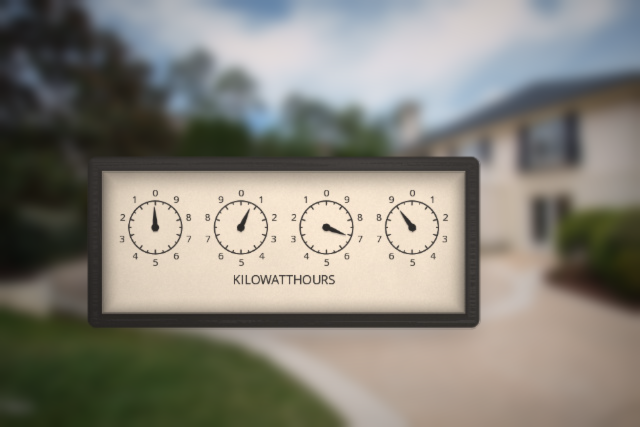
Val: 69 kWh
